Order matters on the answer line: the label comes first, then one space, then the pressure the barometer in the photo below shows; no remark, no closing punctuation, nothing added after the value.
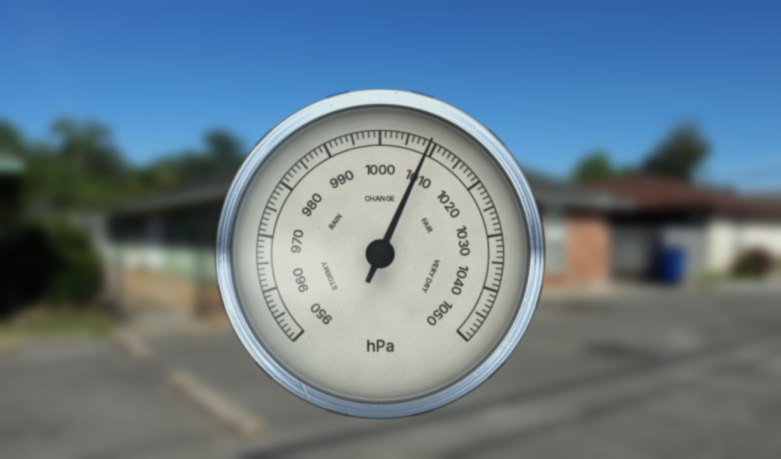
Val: 1009 hPa
